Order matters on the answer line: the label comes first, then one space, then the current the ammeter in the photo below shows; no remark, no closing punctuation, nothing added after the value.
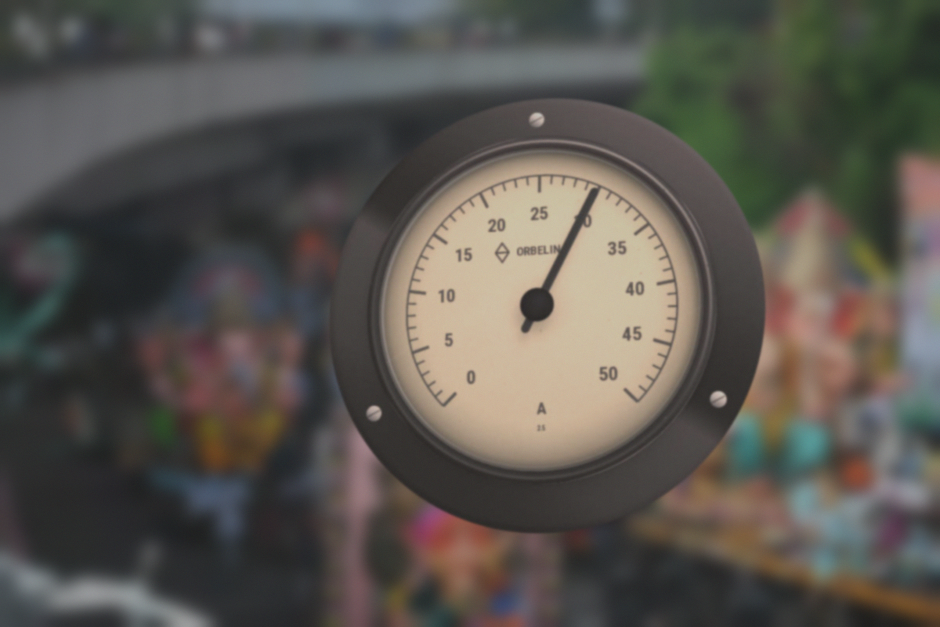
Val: 30 A
